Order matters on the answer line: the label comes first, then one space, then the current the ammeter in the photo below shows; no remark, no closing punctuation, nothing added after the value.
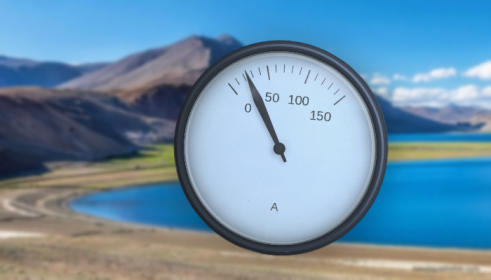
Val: 25 A
